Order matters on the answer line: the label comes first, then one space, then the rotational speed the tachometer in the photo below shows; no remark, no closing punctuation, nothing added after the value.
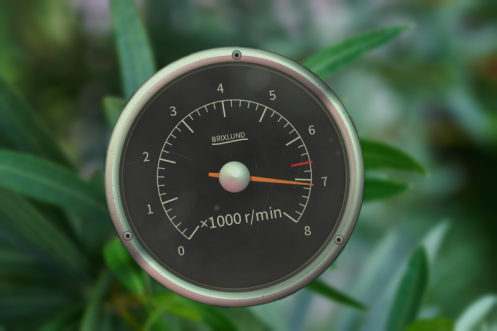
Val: 7100 rpm
